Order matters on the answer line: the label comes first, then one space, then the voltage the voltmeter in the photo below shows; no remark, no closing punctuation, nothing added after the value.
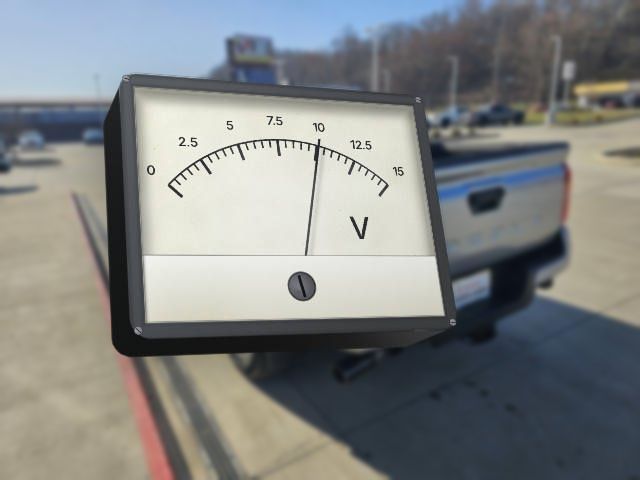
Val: 10 V
